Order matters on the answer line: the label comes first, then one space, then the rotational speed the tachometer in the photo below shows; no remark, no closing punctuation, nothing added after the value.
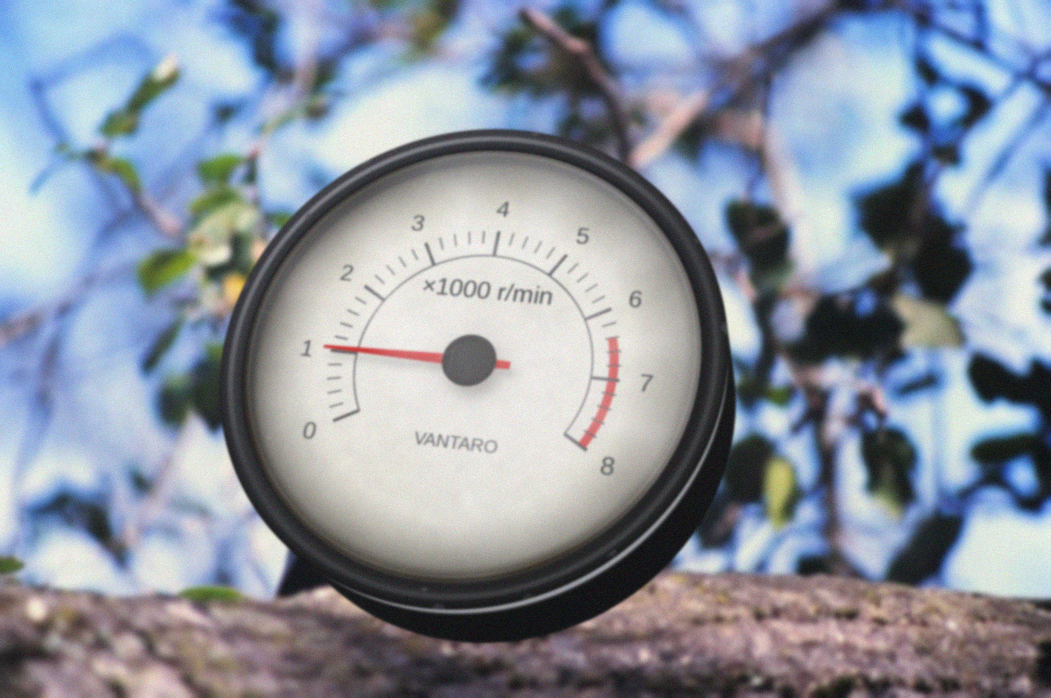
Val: 1000 rpm
